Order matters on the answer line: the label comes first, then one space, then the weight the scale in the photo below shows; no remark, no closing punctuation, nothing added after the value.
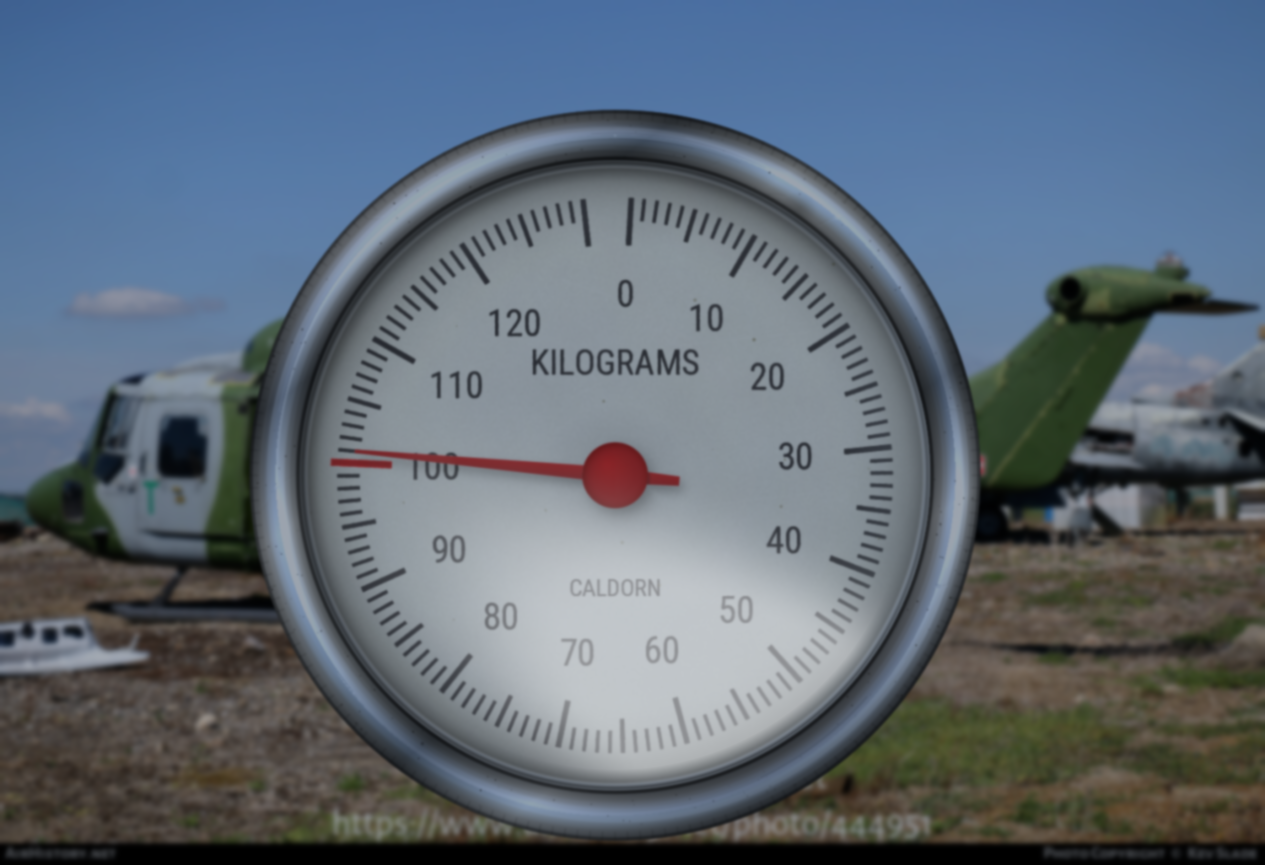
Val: 101 kg
